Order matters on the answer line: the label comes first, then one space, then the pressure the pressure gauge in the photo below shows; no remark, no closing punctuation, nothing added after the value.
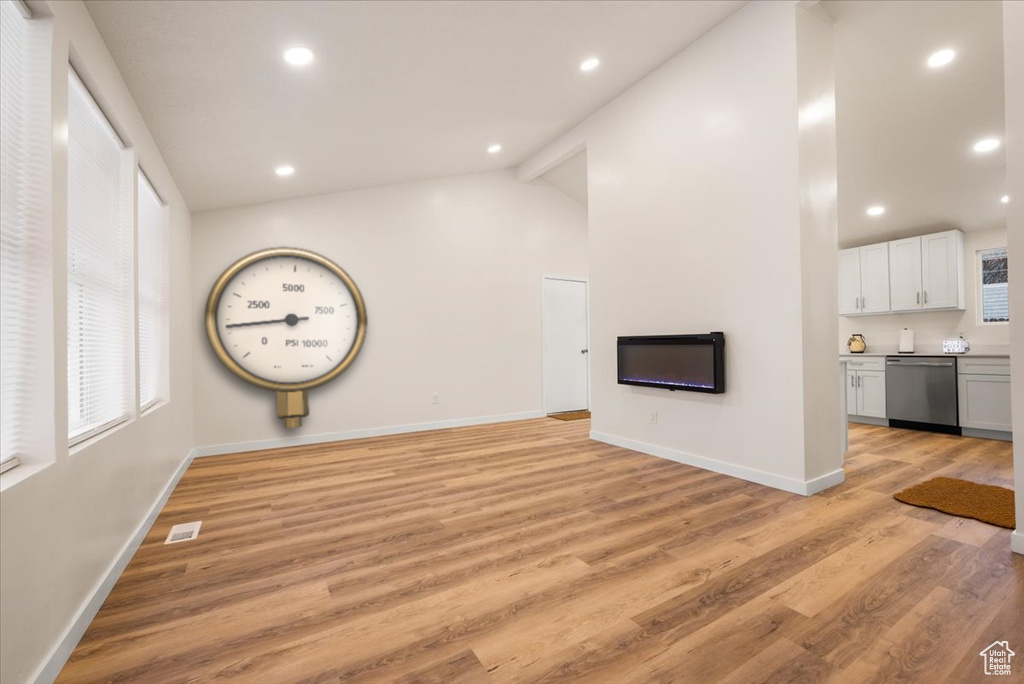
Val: 1250 psi
